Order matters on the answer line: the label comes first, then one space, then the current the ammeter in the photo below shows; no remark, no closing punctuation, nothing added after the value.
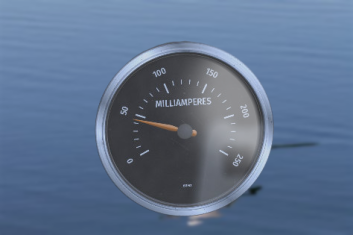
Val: 45 mA
